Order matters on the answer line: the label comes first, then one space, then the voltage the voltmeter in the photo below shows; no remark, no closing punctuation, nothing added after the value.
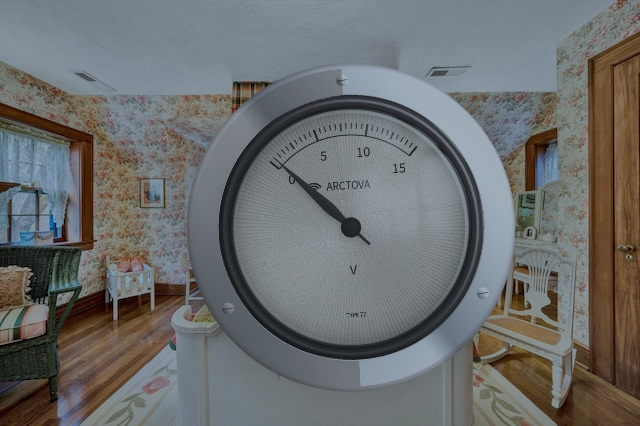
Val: 0.5 V
